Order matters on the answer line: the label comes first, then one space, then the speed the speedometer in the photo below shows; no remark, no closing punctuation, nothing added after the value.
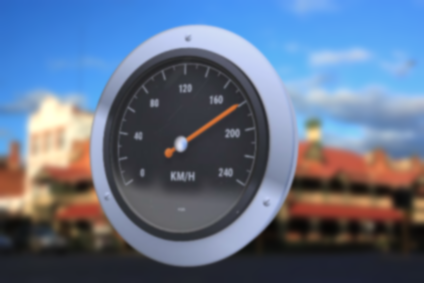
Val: 180 km/h
